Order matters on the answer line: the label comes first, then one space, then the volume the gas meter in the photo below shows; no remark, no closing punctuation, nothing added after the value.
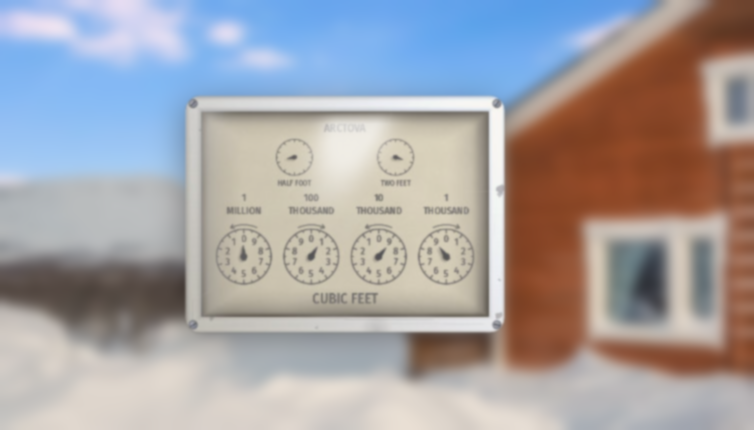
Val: 8900 ft³
